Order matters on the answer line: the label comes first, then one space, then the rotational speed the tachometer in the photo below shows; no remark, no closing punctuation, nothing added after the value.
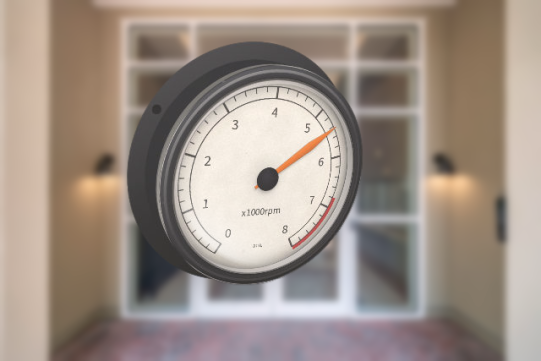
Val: 5400 rpm
